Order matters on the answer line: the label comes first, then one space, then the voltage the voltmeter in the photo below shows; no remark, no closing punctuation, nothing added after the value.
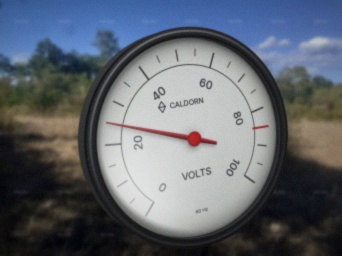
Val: 25 V
